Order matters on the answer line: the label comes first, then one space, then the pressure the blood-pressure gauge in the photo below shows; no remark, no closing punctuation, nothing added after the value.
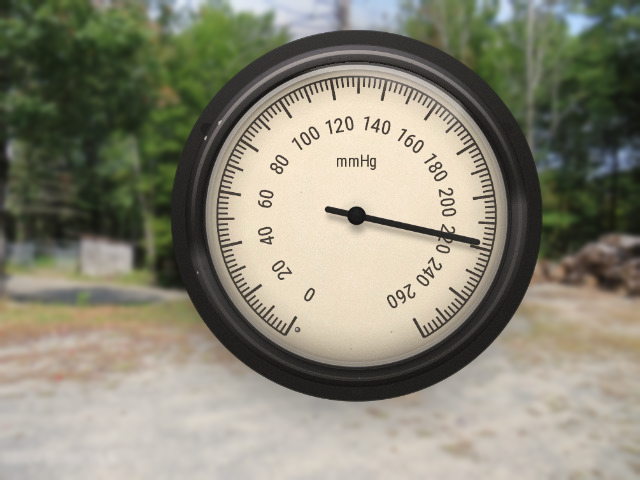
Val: 218 mmHg
